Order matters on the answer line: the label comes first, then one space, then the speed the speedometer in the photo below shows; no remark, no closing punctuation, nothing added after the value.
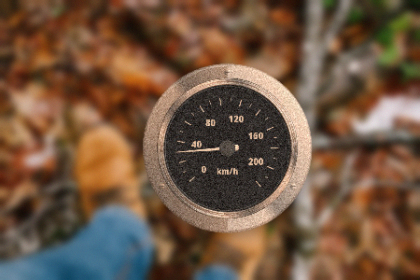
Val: 30 km/h
